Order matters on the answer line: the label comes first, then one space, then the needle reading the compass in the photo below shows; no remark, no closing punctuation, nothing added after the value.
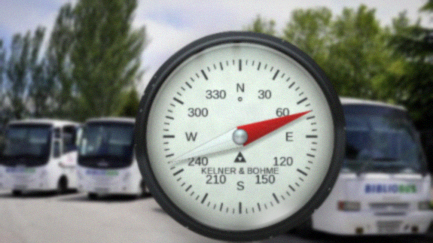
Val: 70 °
